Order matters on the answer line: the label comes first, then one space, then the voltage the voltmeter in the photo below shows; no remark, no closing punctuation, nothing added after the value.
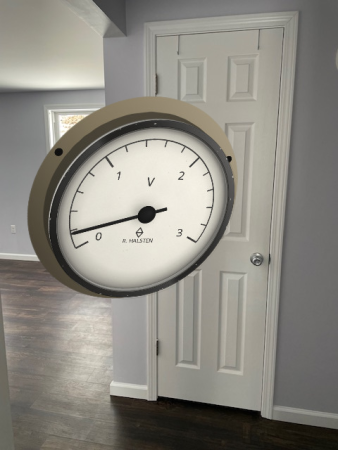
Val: 0.2 V
